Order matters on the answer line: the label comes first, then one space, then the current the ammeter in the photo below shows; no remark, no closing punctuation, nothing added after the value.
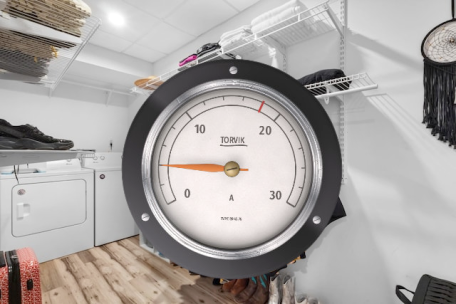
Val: 4 A
